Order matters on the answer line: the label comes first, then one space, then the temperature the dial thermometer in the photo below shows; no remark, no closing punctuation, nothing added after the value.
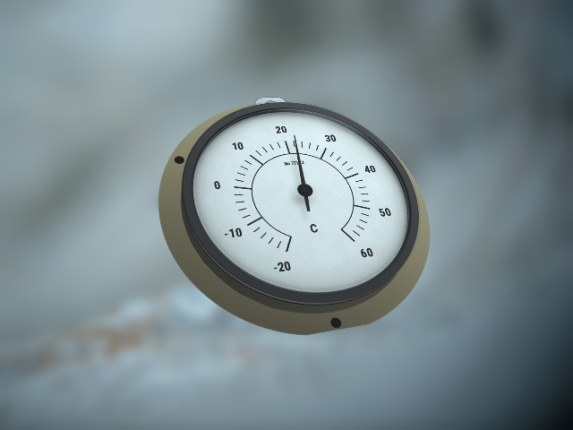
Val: 22 °C
